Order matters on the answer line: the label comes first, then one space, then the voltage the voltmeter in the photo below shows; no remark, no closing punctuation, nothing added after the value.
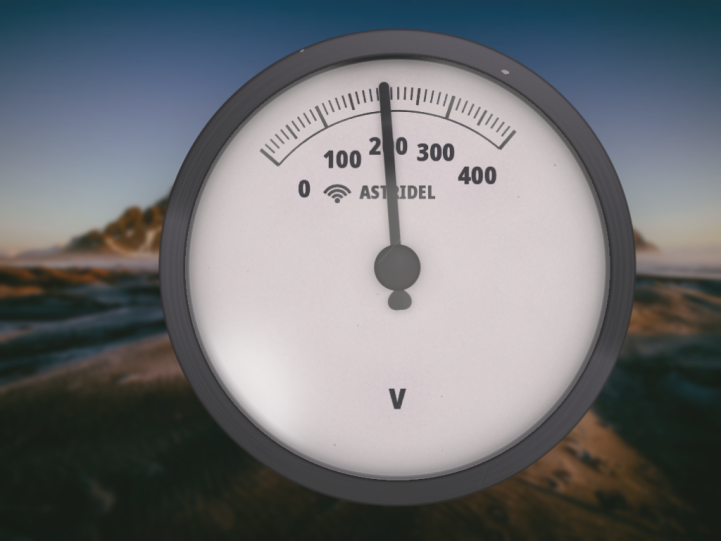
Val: 200 V
